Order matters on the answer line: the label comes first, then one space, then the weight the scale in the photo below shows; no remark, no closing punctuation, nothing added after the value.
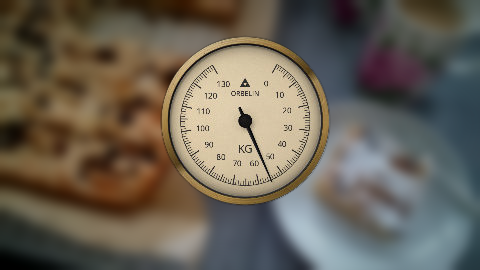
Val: 55 kg
